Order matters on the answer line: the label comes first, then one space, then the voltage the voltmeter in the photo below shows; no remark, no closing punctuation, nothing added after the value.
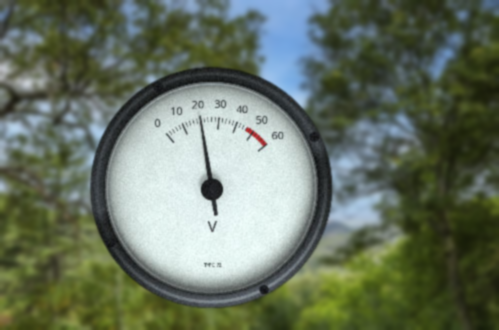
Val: 20 V
